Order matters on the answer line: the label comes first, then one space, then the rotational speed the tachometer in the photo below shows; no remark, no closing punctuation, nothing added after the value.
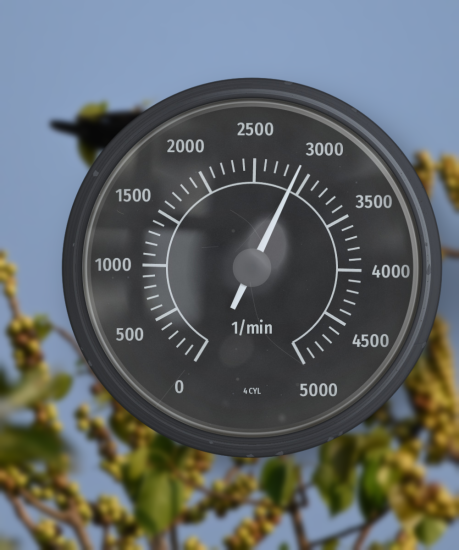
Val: 2900 rpm
